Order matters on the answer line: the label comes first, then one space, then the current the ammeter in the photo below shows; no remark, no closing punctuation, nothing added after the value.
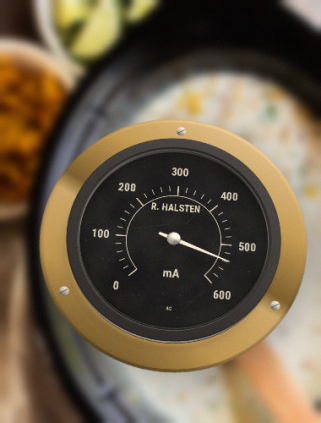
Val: 540 mA
